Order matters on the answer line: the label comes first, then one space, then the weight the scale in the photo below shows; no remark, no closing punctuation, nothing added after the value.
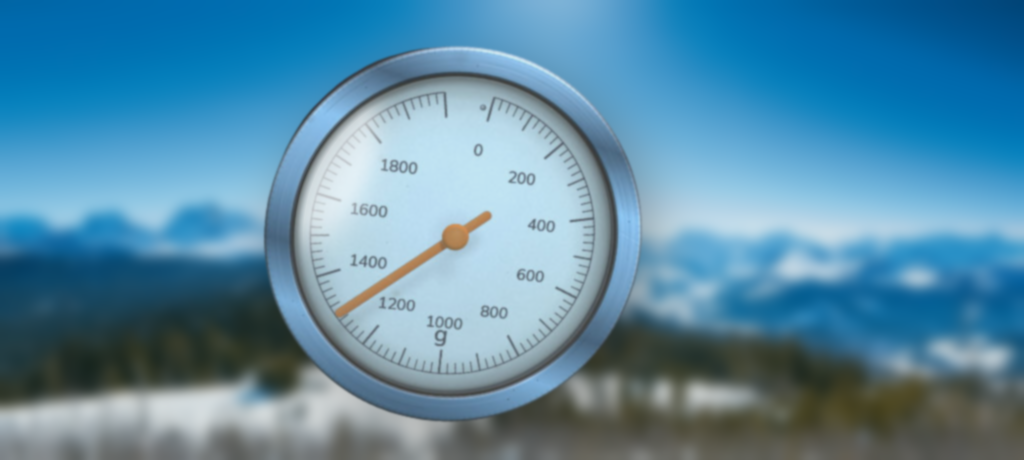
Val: 1300 g
